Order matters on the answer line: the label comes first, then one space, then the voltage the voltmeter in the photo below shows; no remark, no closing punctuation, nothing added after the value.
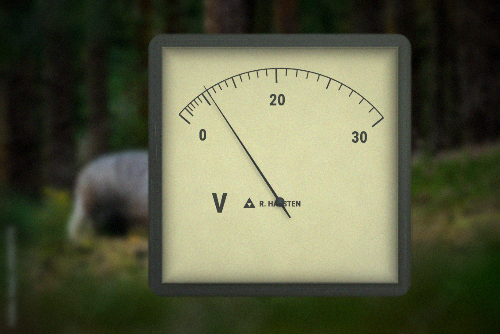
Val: 11 V
